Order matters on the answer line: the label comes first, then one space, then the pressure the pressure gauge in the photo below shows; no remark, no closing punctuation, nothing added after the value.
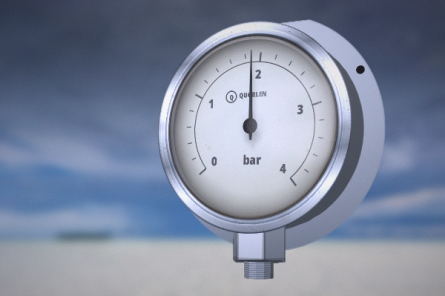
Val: 1.9 bar
